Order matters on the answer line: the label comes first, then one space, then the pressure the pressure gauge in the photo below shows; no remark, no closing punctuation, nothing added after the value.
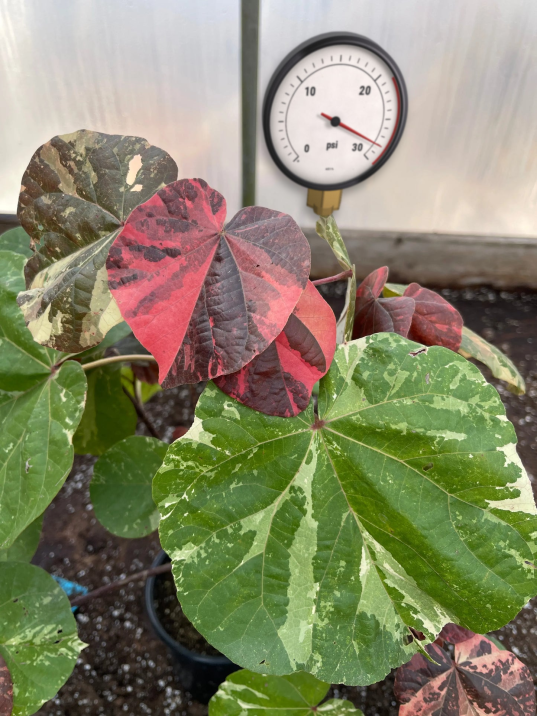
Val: 28 psi
